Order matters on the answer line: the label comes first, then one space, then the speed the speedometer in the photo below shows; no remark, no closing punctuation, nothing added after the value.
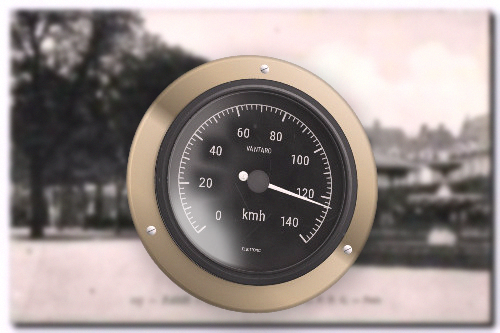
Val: 124 km/h
